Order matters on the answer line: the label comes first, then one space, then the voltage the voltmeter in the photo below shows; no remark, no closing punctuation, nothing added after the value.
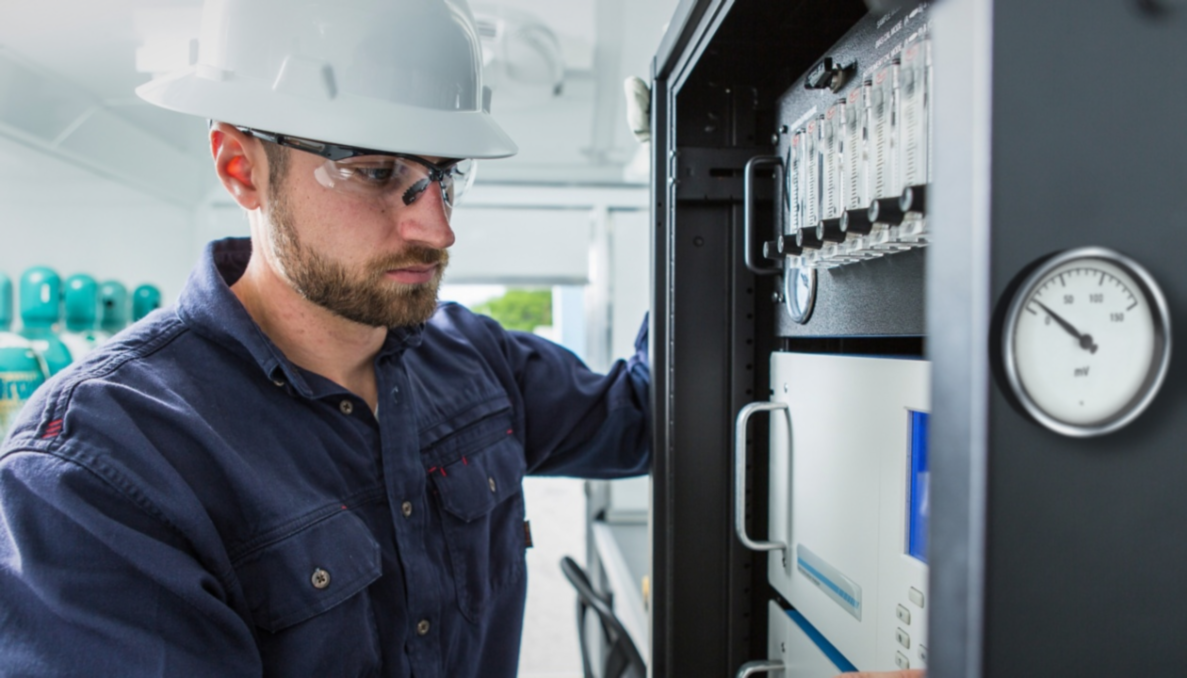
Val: 10 mV
